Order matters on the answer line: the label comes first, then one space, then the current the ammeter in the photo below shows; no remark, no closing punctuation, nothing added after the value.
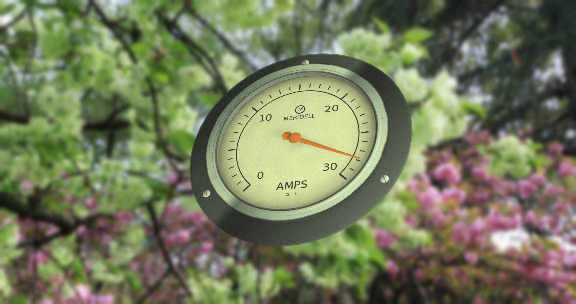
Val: 28 A
